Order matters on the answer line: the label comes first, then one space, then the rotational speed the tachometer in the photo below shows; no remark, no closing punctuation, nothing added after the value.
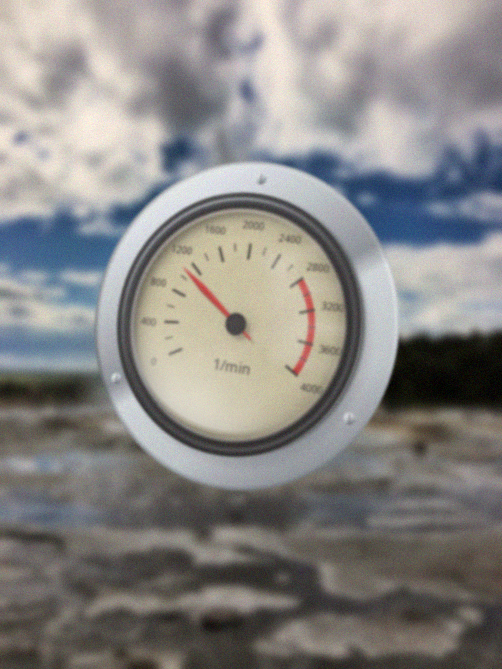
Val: 1100 rpm
